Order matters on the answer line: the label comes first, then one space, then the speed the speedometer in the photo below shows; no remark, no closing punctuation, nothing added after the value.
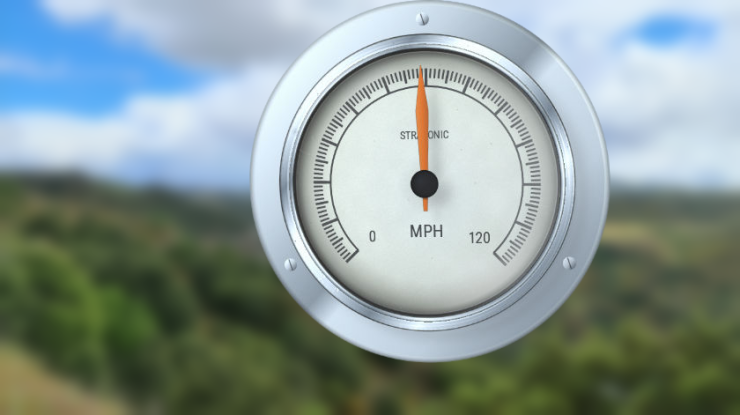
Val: 59 mph
